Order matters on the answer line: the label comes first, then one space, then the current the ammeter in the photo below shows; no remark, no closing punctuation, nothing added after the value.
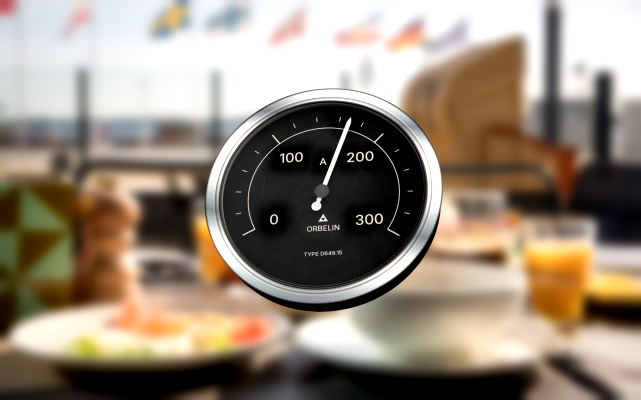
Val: 170 A
